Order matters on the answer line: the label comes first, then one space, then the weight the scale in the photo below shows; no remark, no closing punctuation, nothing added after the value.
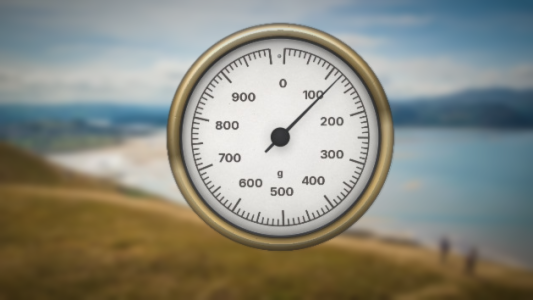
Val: 120 g
